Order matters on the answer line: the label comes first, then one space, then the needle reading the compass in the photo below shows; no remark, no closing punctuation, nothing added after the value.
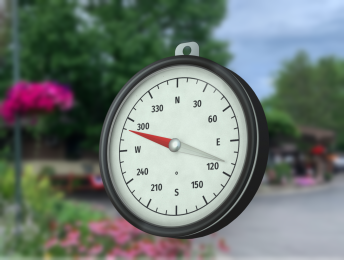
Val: 290 °
